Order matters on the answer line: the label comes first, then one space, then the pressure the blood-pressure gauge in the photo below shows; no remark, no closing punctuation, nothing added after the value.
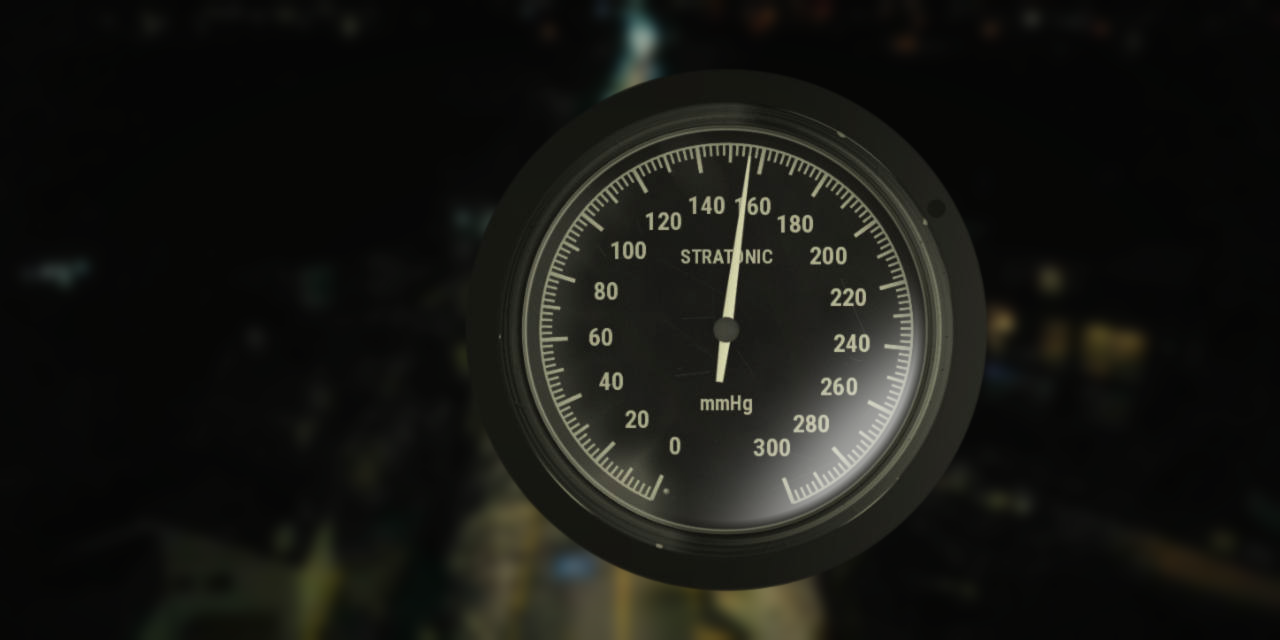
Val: 156 mmHg
